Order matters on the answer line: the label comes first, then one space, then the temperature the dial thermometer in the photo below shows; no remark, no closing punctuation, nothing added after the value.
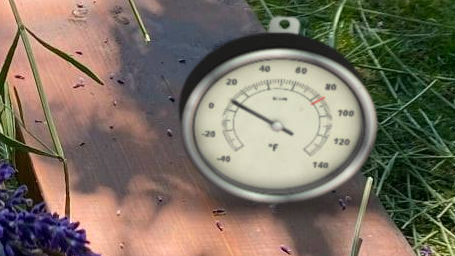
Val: 10 °F
